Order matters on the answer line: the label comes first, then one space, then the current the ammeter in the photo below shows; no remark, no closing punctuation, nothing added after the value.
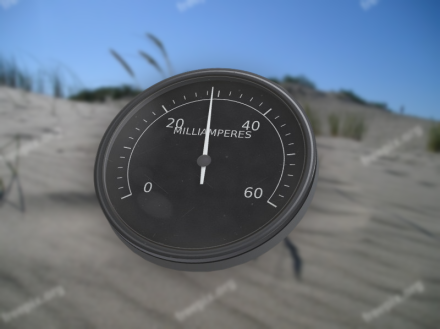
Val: 29 mA
